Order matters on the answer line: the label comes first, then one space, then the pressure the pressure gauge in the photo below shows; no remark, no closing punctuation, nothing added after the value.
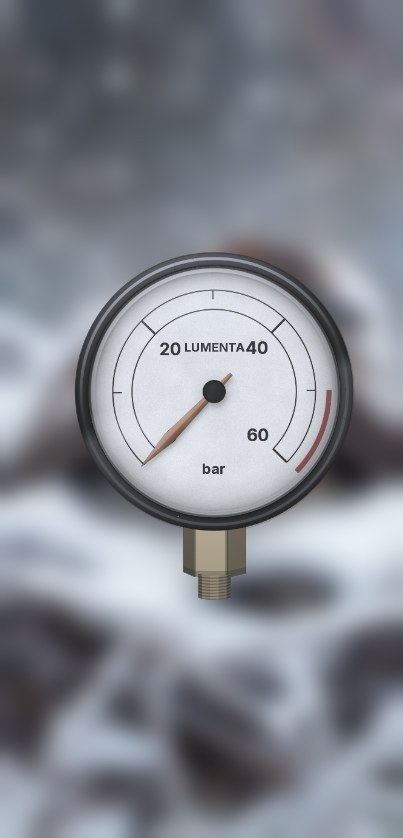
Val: 0 bar
